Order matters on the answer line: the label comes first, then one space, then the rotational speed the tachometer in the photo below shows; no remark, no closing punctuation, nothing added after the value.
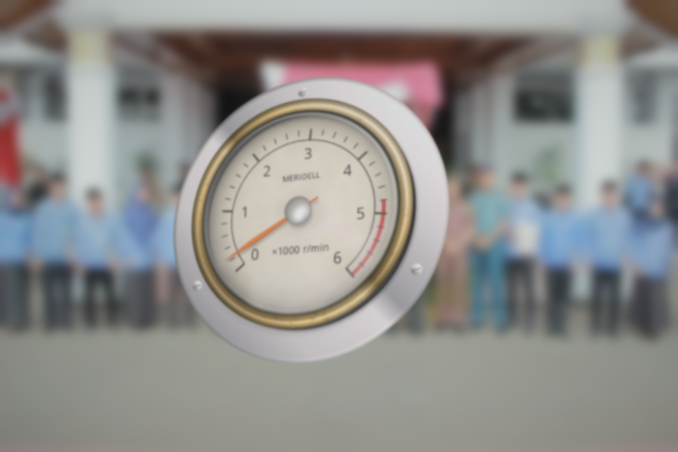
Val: 200 rpm
